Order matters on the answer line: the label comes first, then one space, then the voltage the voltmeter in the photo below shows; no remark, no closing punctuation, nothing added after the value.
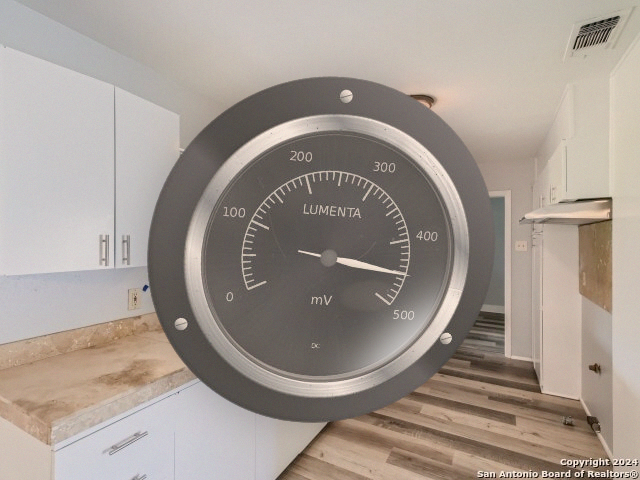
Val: 450 mV
